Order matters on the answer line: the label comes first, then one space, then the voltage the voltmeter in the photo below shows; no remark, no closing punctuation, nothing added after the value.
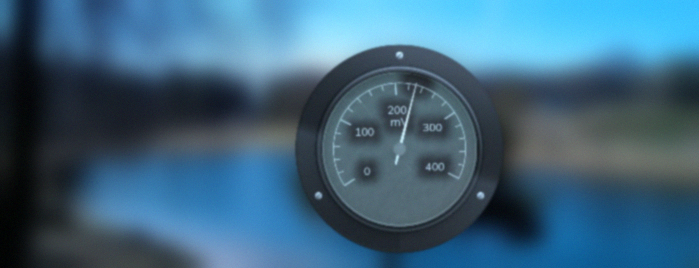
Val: 230 mV
